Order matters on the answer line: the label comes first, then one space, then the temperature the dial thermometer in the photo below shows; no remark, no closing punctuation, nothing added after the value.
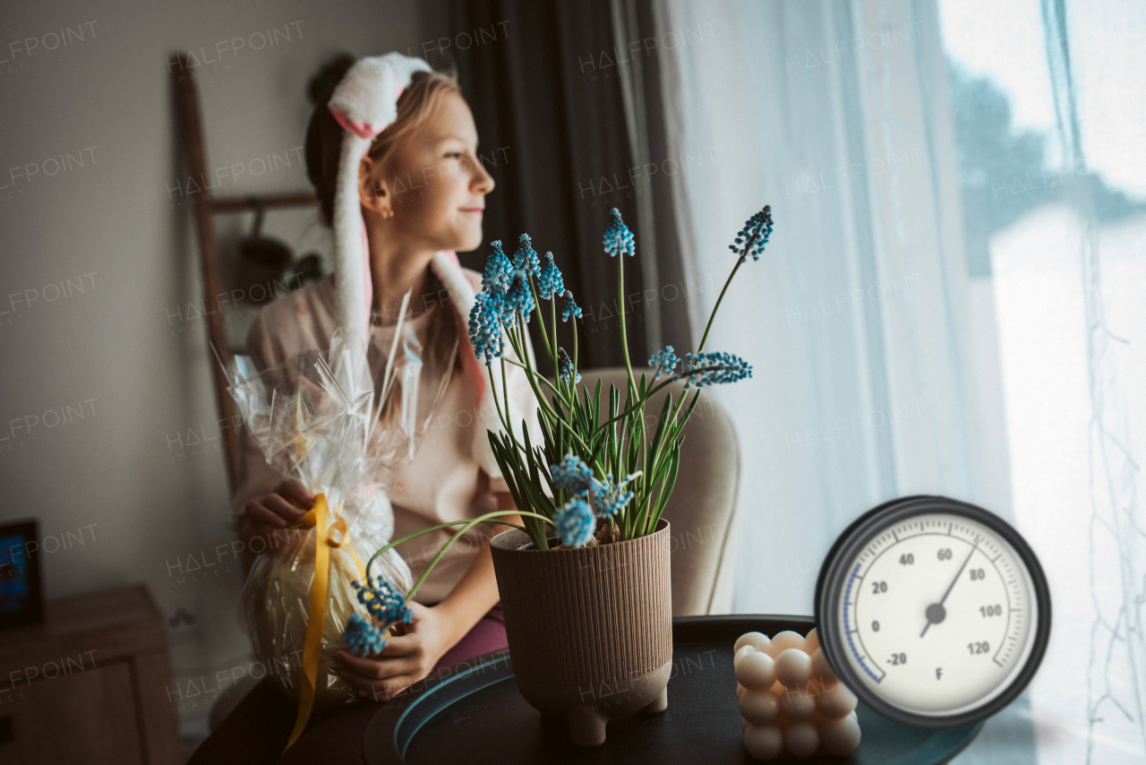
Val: 70 °F
